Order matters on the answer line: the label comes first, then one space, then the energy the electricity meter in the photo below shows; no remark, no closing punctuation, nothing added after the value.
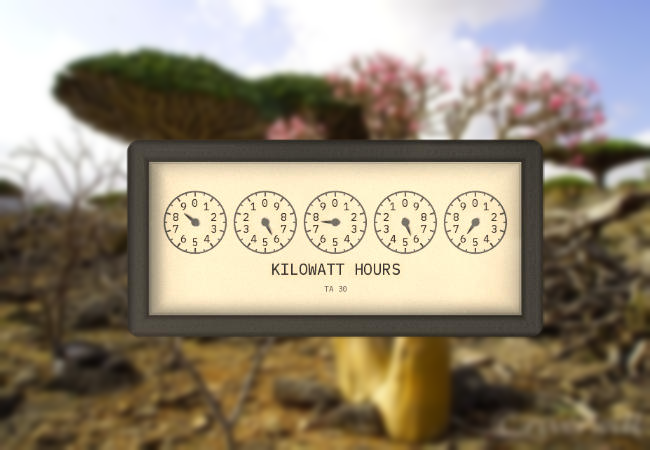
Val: 85756 kWh
